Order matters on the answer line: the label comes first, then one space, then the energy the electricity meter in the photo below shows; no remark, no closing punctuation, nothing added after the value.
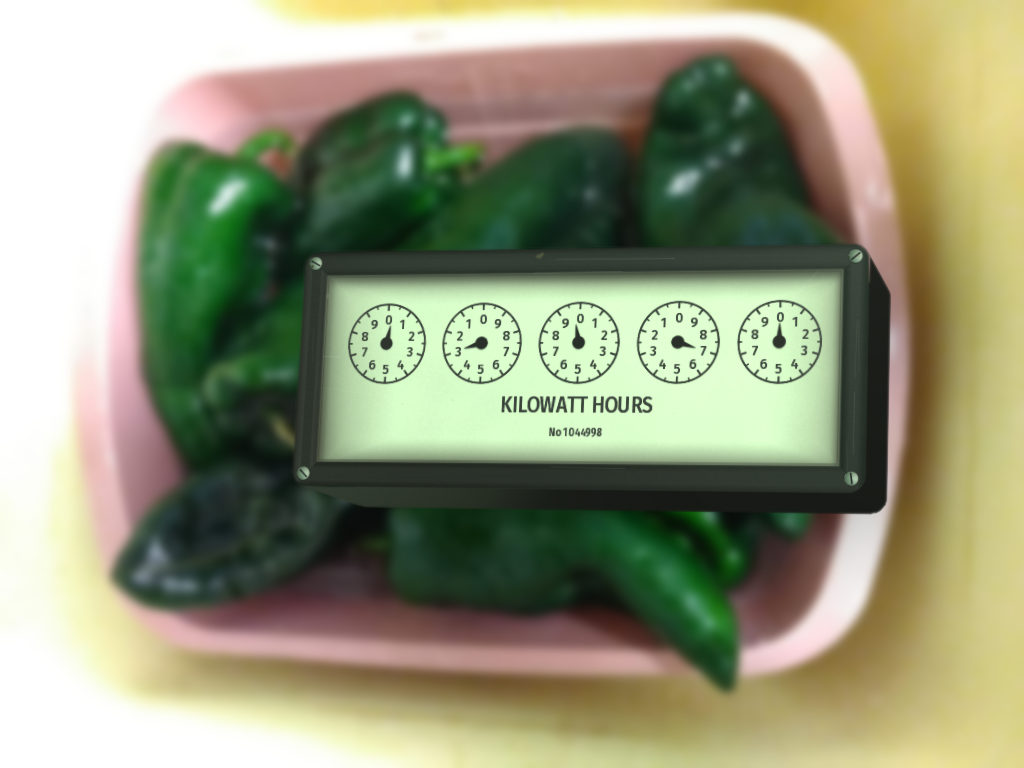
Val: 2970 kWh
